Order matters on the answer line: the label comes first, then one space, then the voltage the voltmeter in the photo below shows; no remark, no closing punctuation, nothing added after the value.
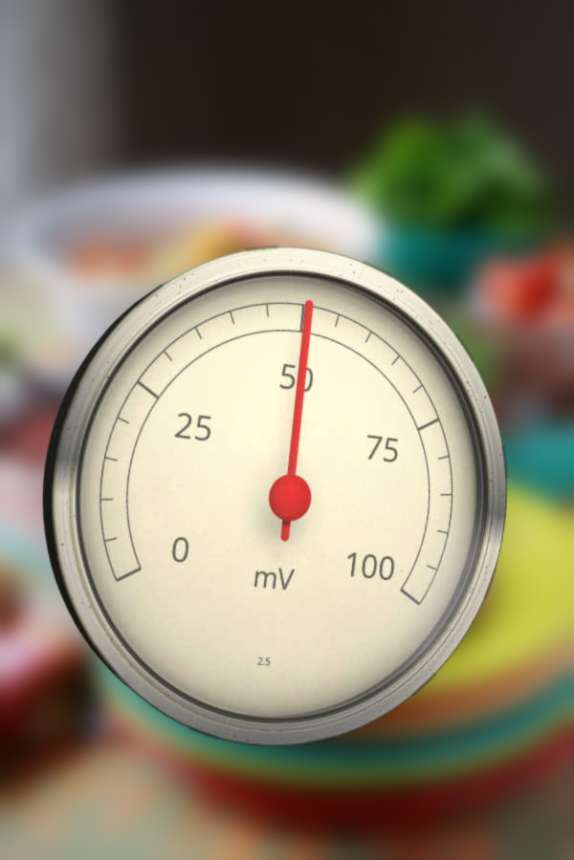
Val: 50 mV
